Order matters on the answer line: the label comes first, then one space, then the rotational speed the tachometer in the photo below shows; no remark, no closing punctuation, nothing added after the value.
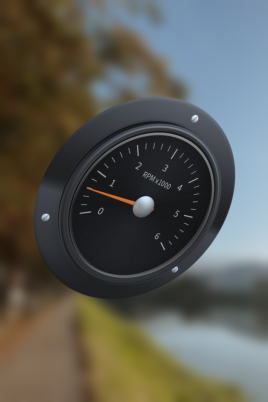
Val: 600 rpm
